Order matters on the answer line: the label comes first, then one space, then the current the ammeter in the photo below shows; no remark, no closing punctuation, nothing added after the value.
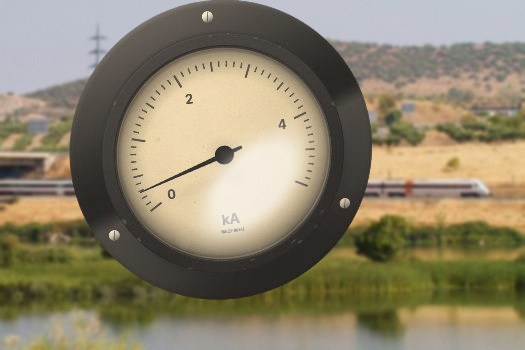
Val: 0.3 kA
